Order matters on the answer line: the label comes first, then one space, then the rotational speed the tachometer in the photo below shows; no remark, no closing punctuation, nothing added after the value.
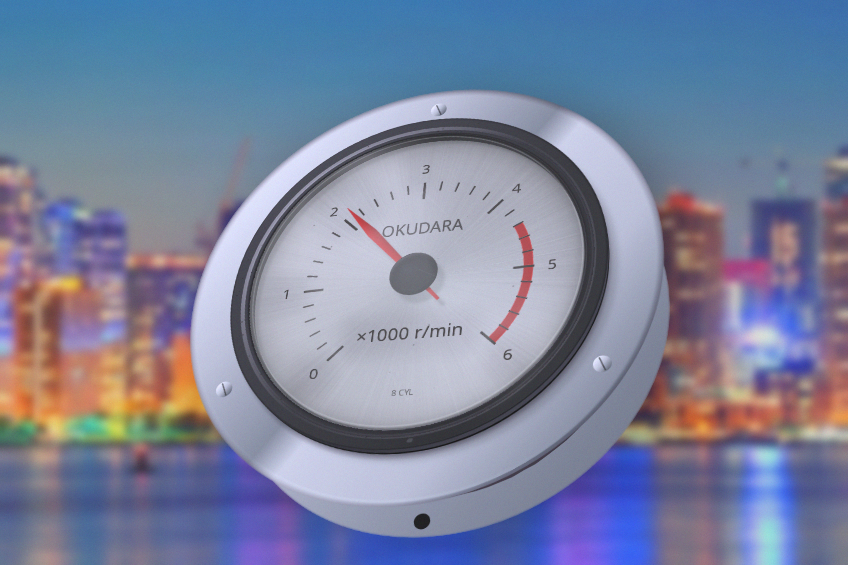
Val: 2100 rpm
